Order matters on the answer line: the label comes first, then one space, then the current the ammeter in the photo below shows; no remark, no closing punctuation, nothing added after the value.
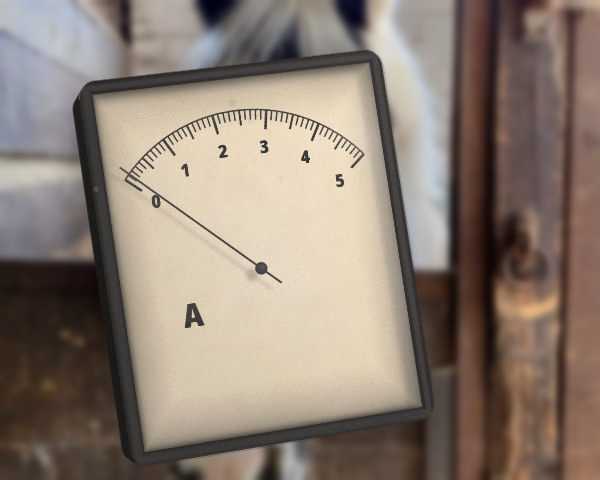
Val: 0.1 A
